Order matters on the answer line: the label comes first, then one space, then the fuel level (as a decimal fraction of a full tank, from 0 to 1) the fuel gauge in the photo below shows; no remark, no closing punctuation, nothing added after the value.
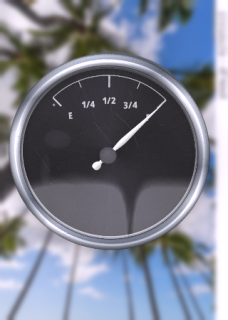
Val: 1
